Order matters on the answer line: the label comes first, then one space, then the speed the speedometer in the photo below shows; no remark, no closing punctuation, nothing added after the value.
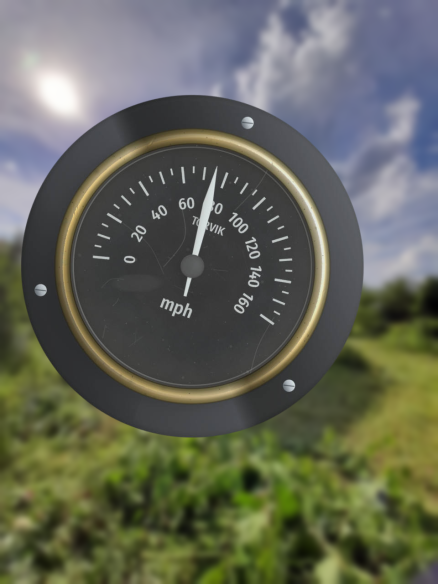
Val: 75 mph
